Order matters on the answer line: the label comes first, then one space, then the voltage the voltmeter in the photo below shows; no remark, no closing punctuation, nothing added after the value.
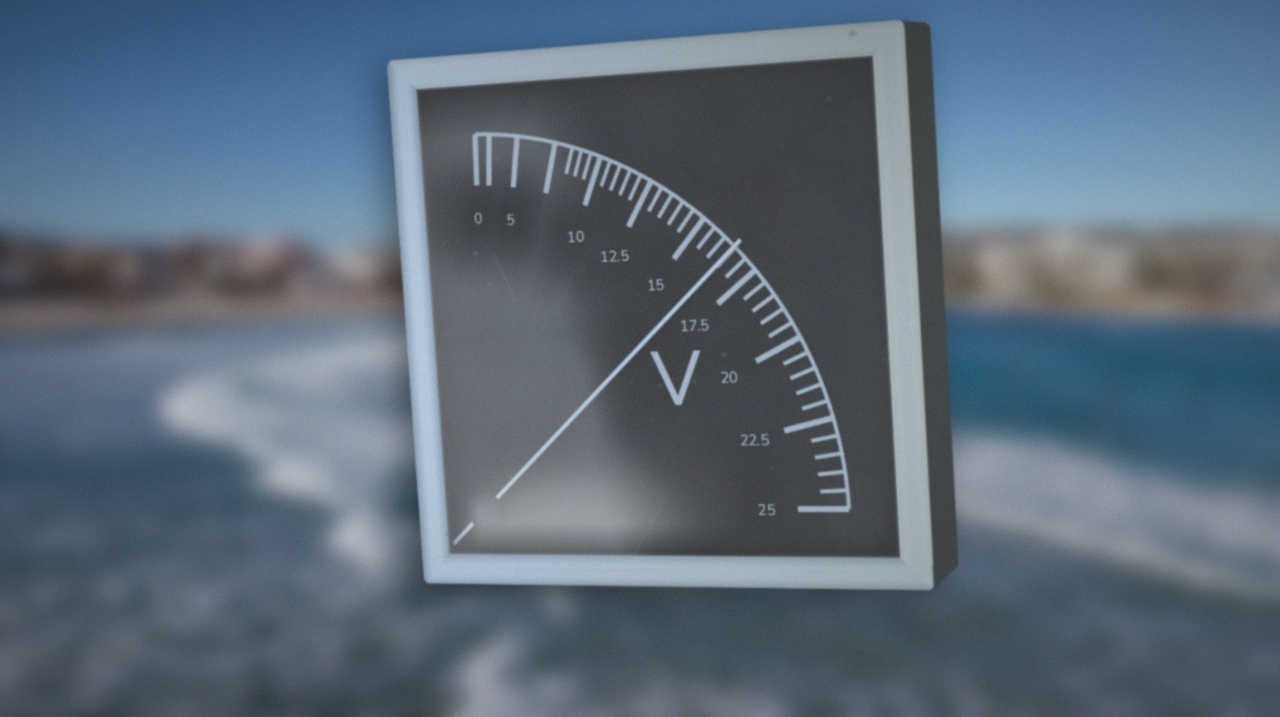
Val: 16.5 V
